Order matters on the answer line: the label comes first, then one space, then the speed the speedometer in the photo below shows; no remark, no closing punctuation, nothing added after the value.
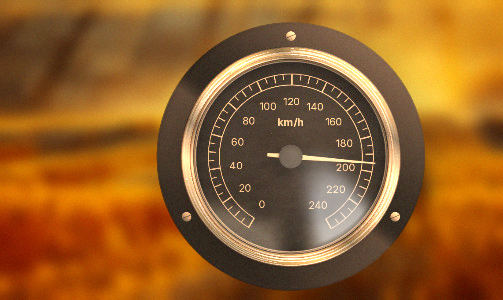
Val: 195 km/h
